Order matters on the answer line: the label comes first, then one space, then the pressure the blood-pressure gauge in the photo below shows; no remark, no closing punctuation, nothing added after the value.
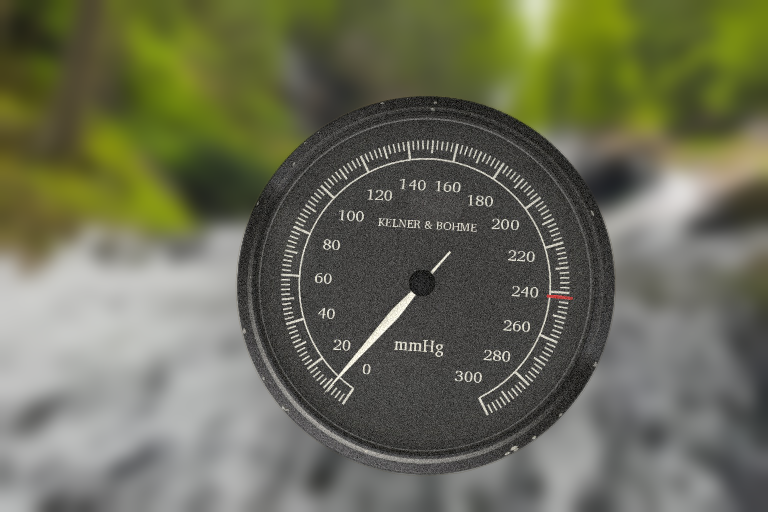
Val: 8 mmHg
